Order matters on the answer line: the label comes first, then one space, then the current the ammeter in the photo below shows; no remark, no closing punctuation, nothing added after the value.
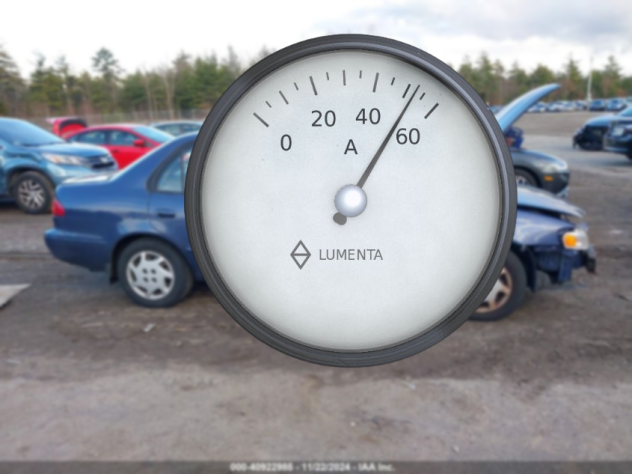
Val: 52.5 A
